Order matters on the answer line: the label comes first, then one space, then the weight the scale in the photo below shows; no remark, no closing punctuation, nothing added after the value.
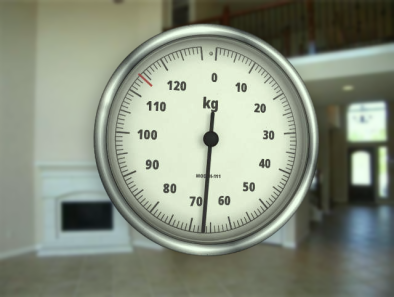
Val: 67 kg
